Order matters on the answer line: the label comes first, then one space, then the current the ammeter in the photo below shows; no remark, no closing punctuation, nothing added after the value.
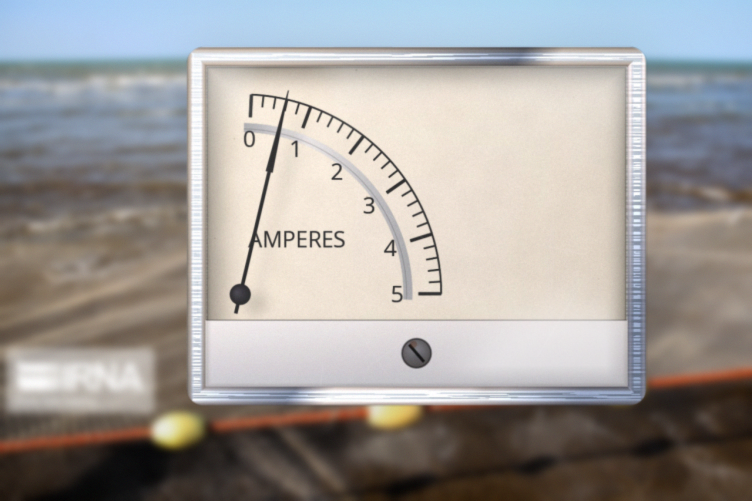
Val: 0.6 A
